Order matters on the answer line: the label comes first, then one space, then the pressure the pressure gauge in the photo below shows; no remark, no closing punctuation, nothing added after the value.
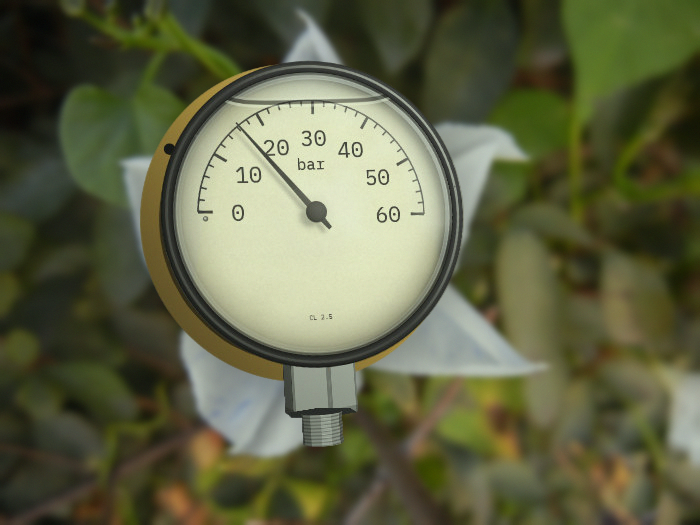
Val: 16 bar
